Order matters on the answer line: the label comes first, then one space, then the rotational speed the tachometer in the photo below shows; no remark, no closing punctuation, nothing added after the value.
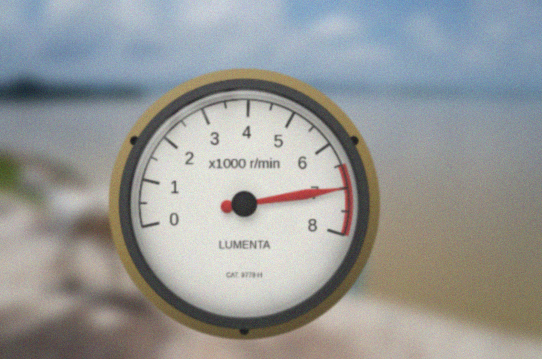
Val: 7000 rpm
